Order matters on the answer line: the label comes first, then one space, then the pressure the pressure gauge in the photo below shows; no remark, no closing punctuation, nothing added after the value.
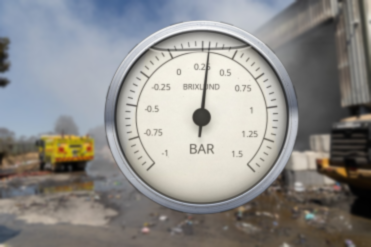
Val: 0.3 bar
